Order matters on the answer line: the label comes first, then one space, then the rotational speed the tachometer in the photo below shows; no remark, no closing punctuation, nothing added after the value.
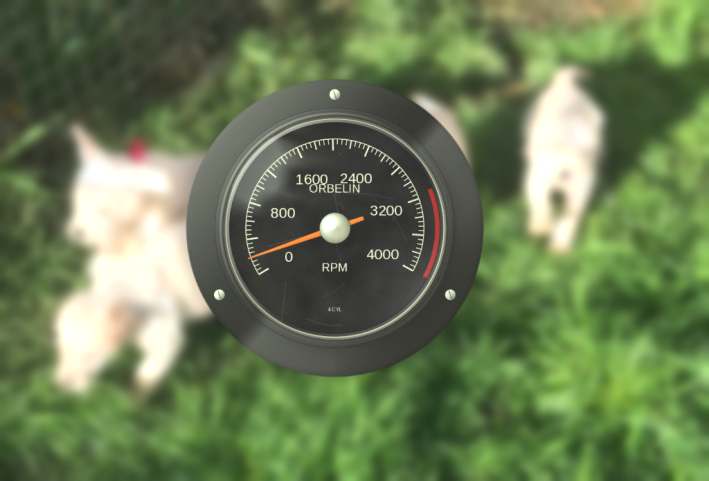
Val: 200 rpm
